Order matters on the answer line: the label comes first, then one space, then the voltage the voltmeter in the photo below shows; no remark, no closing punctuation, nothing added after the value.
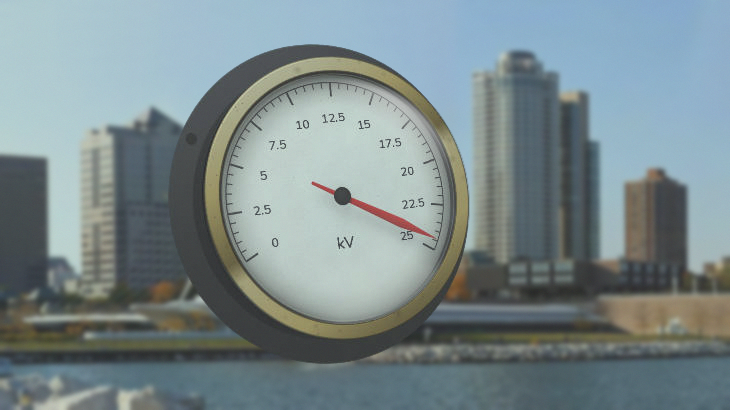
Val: 24.5 kV
